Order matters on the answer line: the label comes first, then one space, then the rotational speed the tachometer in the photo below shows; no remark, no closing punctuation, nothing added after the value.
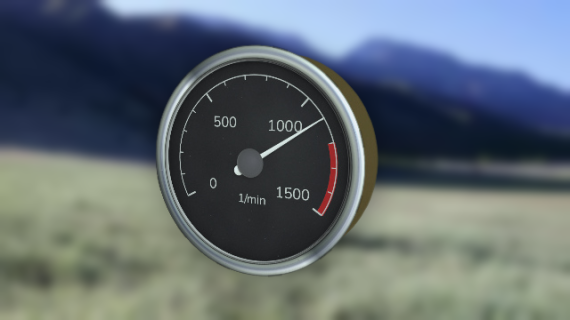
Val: 1100 rpm
